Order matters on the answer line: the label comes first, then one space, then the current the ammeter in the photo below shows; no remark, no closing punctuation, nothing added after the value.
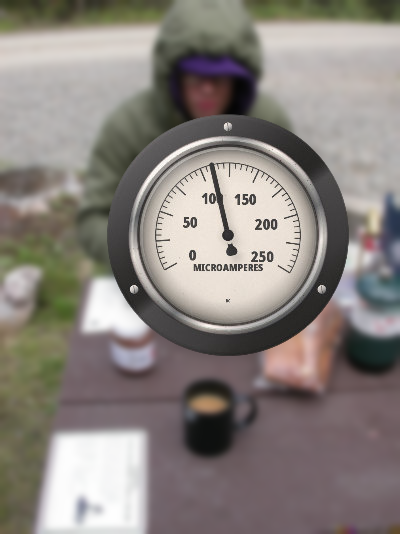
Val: 110 µA
